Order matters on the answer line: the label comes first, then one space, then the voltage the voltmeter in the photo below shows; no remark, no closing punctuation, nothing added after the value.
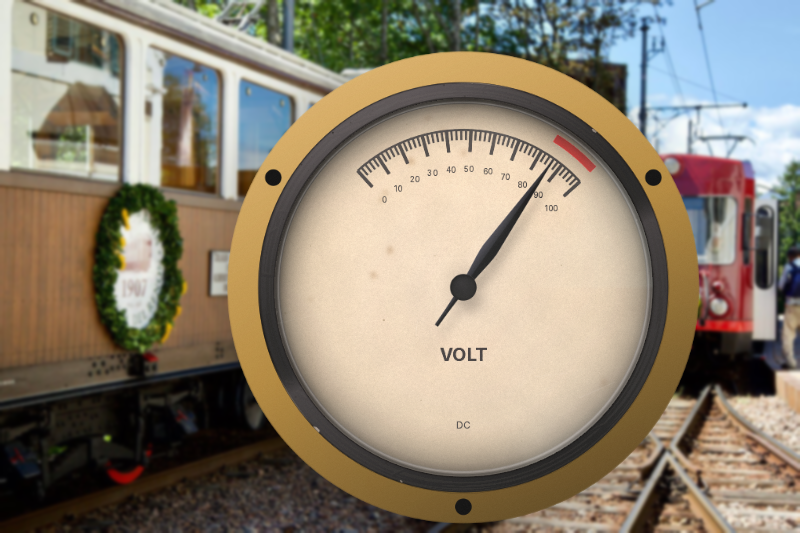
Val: 86 V
